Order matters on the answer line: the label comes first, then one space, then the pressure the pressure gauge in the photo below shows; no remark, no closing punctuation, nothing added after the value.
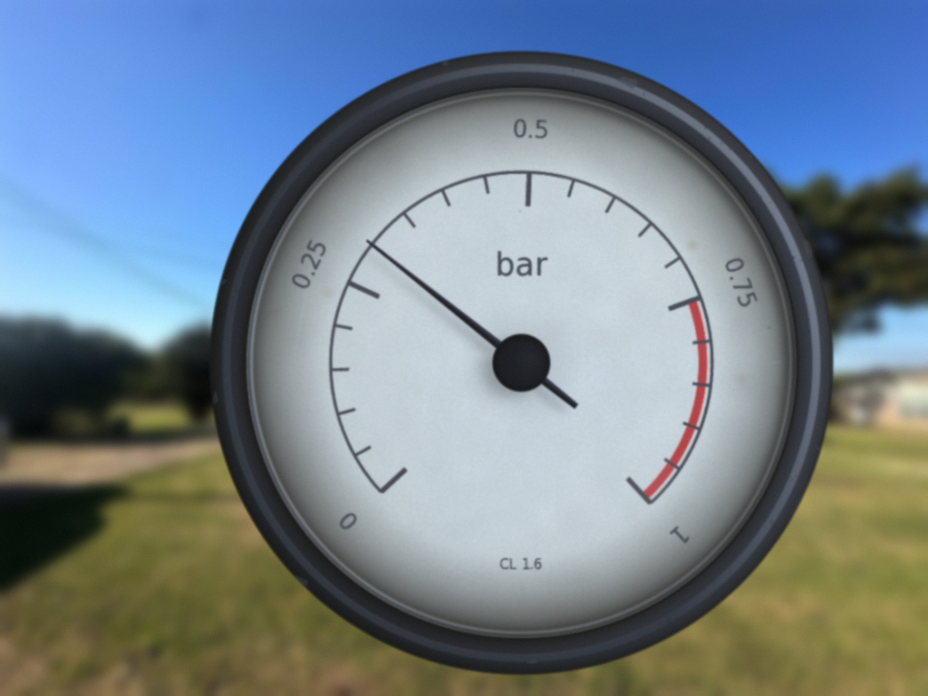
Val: 0.3 bar
